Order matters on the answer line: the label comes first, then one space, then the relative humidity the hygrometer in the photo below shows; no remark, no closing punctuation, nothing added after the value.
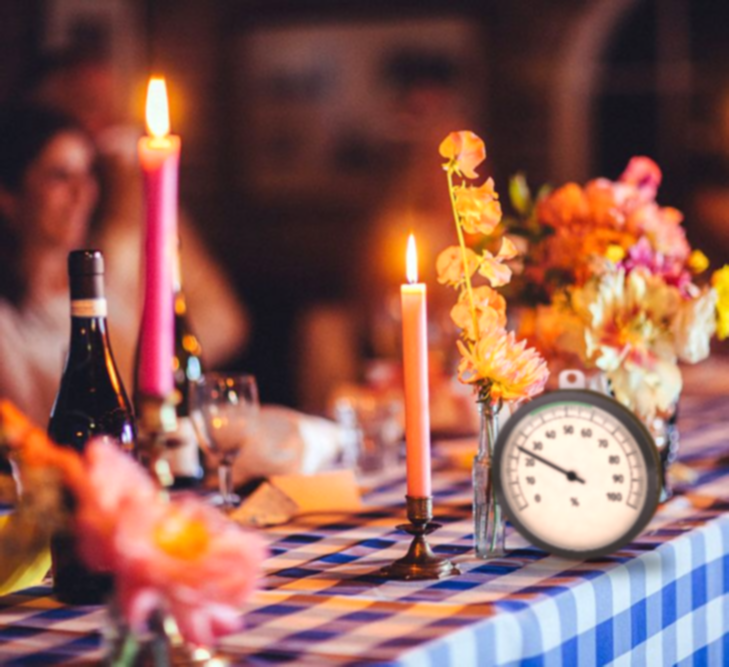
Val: 25 %
